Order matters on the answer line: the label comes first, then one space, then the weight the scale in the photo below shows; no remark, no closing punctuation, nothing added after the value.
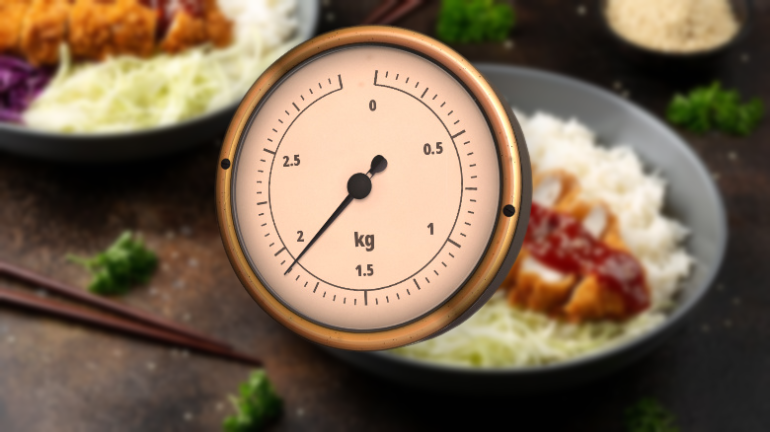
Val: 1.9 kg
